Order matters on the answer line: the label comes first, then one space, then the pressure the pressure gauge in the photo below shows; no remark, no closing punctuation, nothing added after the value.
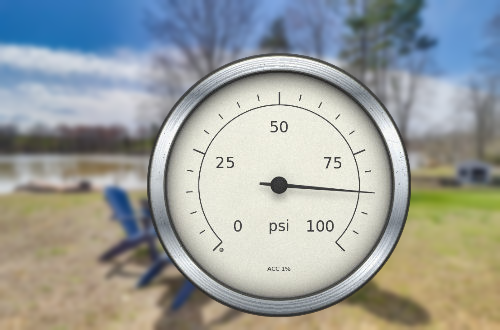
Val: 85 psi
